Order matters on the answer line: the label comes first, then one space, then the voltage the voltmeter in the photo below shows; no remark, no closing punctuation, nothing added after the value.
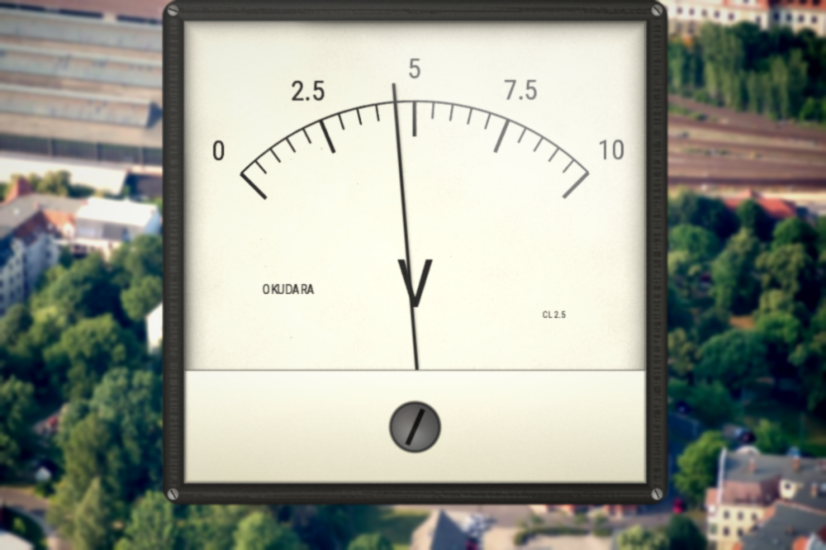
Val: 4.5 V
